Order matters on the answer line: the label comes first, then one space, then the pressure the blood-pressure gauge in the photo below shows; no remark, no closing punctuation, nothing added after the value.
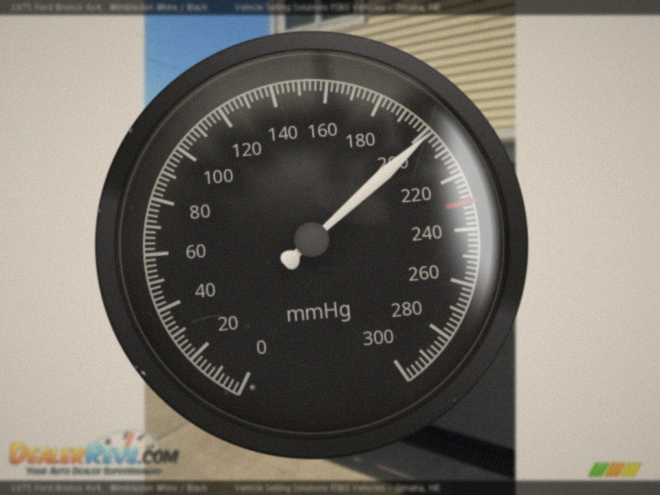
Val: 202 mmHg
